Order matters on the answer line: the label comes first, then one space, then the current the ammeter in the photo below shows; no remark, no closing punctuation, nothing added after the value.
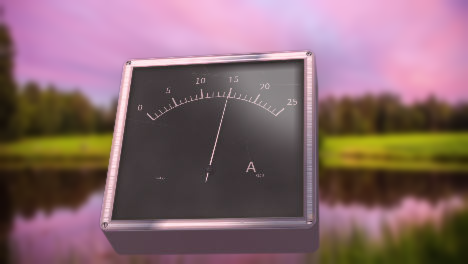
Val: 15 A
